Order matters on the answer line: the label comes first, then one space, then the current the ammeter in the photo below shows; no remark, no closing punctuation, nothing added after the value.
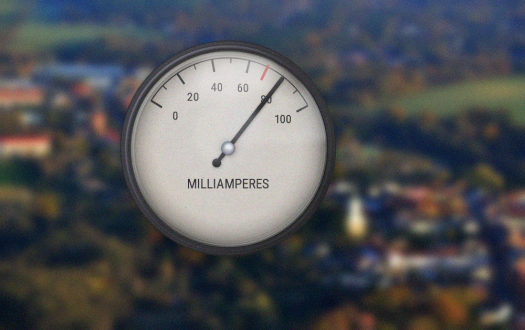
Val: 80 mA
